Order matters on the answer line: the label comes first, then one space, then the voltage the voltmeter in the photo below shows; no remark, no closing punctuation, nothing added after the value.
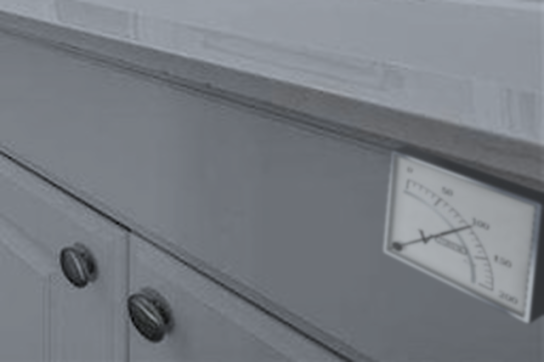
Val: 100 V
